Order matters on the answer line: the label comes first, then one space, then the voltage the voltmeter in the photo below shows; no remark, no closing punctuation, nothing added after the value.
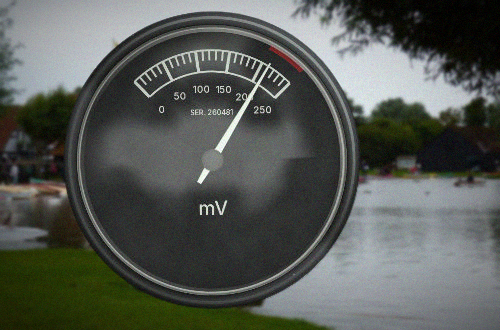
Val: 210 mV
